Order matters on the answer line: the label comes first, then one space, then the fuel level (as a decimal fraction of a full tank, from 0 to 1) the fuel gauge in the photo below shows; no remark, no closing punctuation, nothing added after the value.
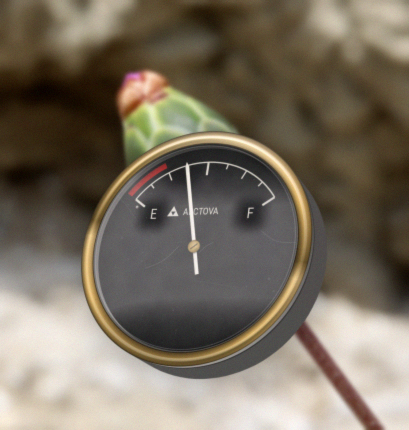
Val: 0.375
